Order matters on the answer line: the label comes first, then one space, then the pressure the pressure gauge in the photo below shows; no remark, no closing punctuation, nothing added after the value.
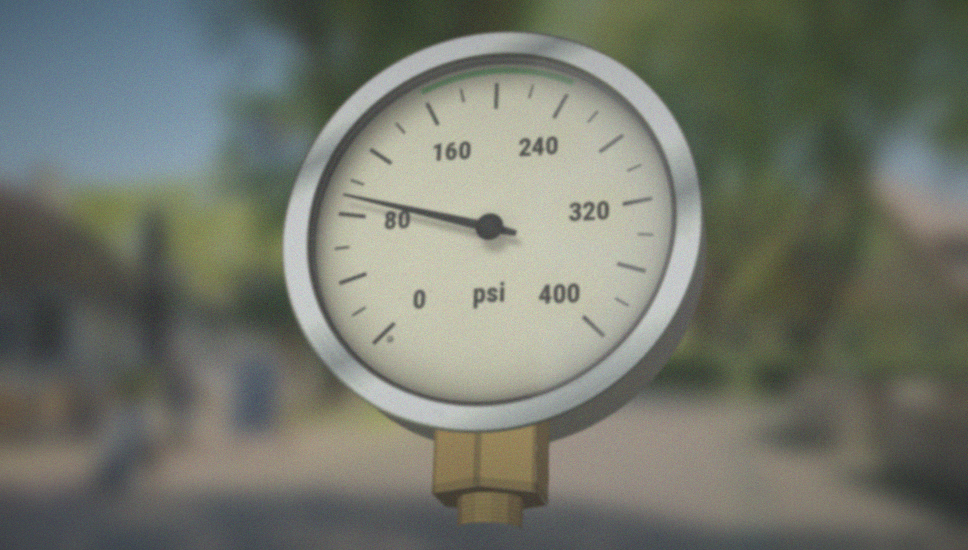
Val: 90 psi
